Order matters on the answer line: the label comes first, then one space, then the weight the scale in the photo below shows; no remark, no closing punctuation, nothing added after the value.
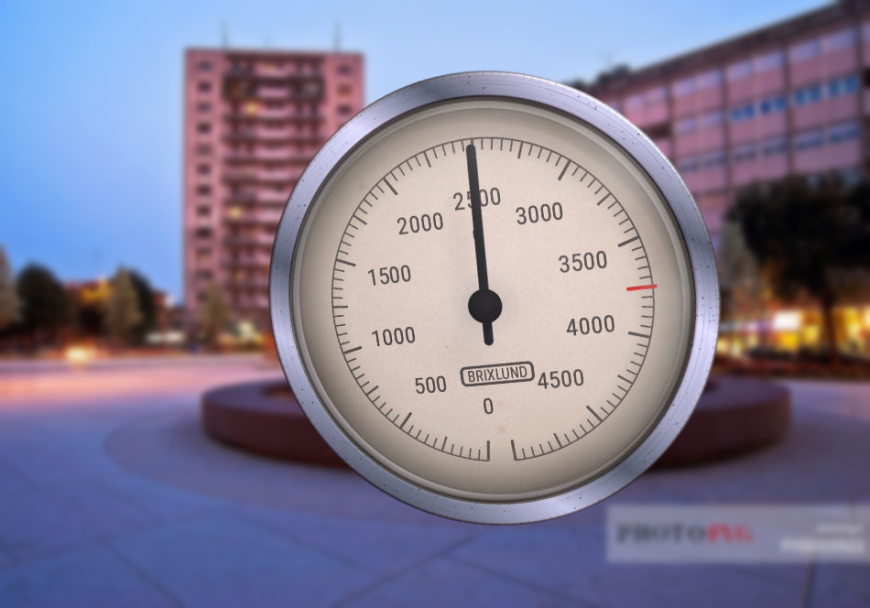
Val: 2500 g
